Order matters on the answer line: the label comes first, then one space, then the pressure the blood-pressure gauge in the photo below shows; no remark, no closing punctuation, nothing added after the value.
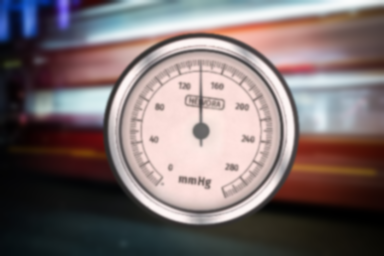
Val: 140 mmHg
